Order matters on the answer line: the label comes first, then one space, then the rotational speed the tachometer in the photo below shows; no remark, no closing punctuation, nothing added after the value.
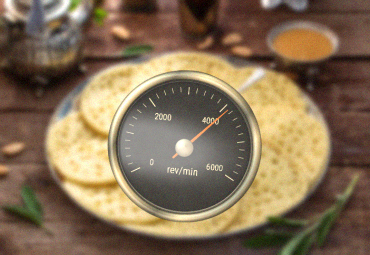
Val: 4100 rpm
